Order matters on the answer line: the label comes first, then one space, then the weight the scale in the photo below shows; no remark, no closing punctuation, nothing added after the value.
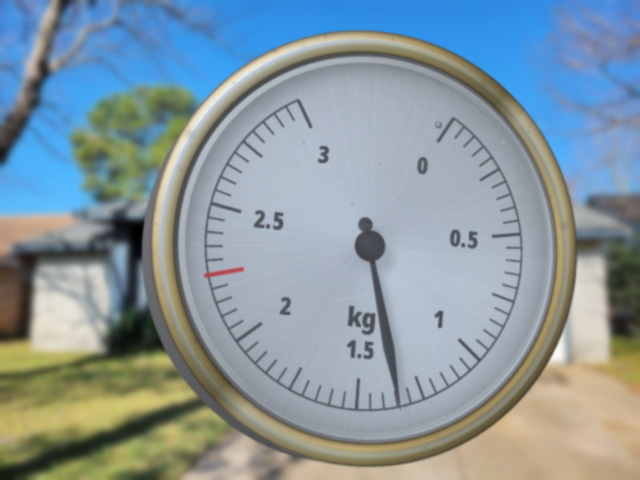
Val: 1.35 kg
